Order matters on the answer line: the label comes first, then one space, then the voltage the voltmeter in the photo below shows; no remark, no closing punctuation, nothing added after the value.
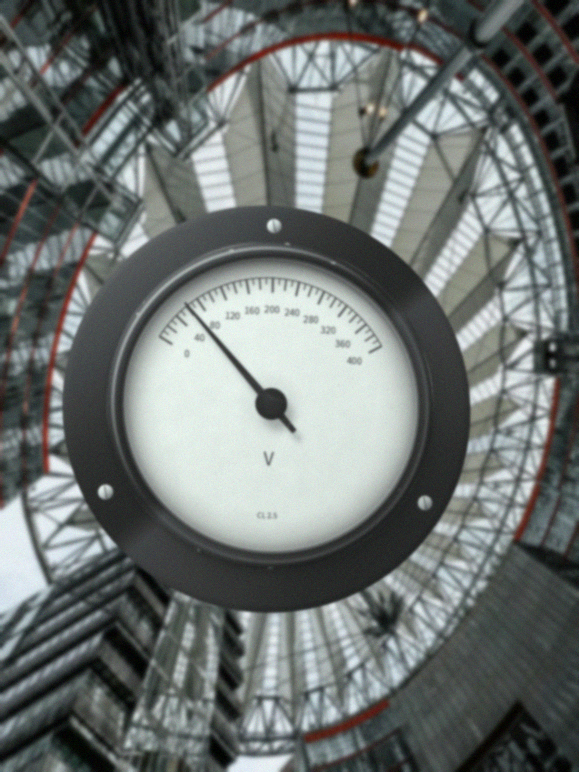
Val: 60 V
